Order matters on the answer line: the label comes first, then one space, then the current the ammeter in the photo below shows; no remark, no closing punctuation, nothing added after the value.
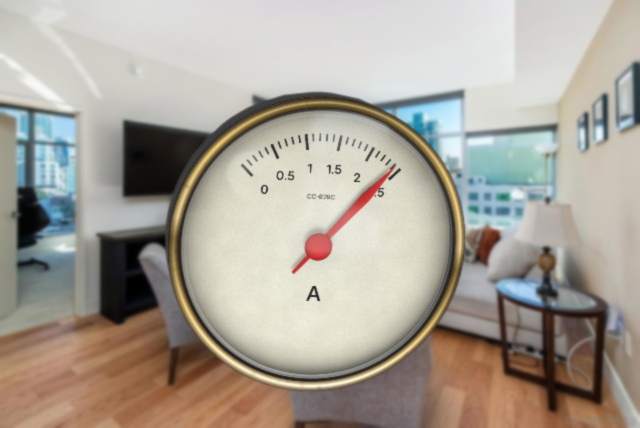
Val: 2.4 A
